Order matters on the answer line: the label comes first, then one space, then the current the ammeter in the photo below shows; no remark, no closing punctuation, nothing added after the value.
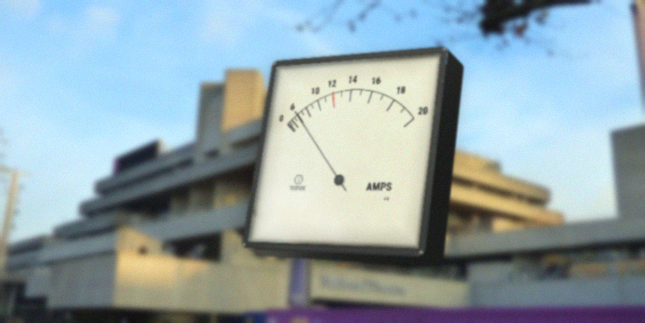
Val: 6 A
